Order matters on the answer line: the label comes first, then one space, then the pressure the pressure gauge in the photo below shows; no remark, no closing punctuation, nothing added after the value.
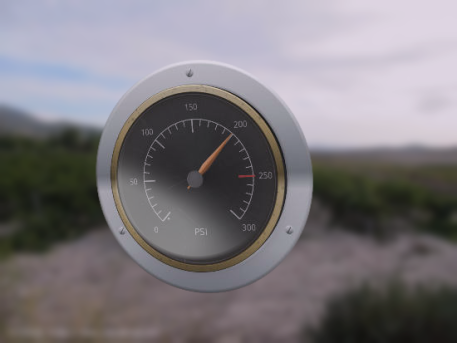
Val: 200 psi
